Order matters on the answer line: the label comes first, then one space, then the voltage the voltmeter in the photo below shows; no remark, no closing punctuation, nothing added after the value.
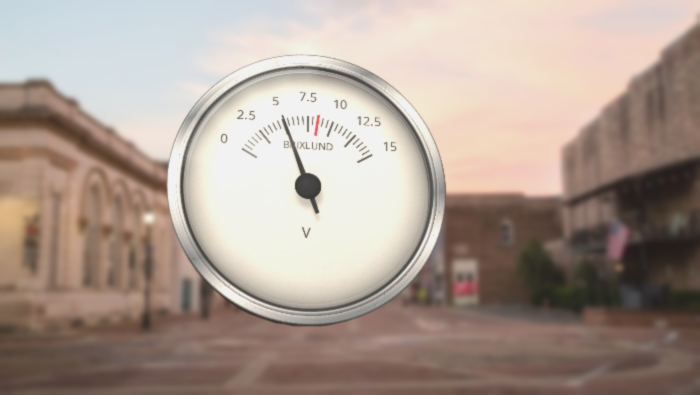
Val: 5 V
